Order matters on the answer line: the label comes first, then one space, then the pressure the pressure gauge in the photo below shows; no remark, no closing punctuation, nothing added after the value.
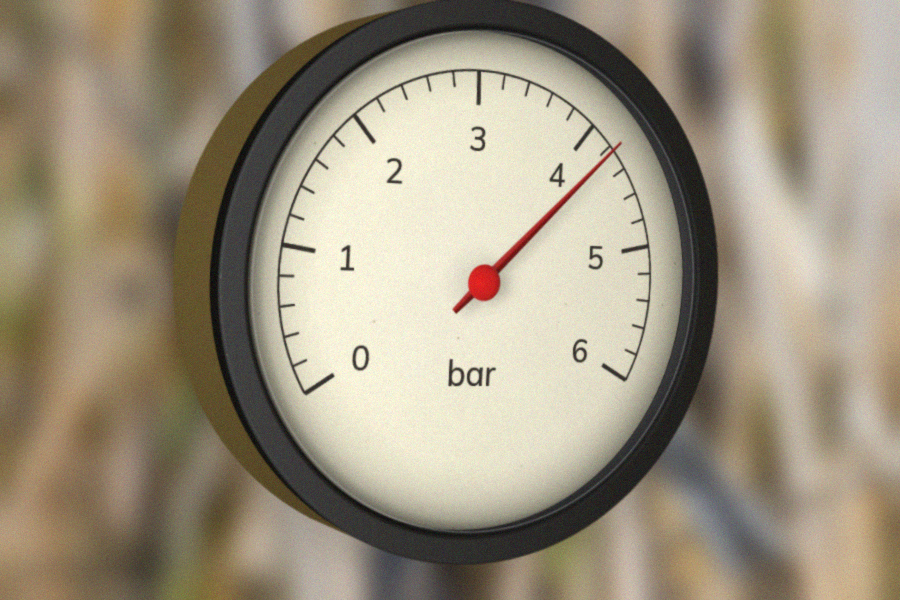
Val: 4.2 bar
